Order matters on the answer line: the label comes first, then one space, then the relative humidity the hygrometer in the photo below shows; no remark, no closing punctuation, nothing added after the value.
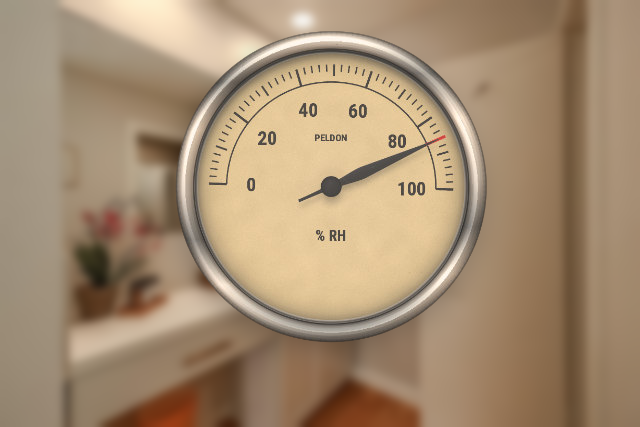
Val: 86 %
